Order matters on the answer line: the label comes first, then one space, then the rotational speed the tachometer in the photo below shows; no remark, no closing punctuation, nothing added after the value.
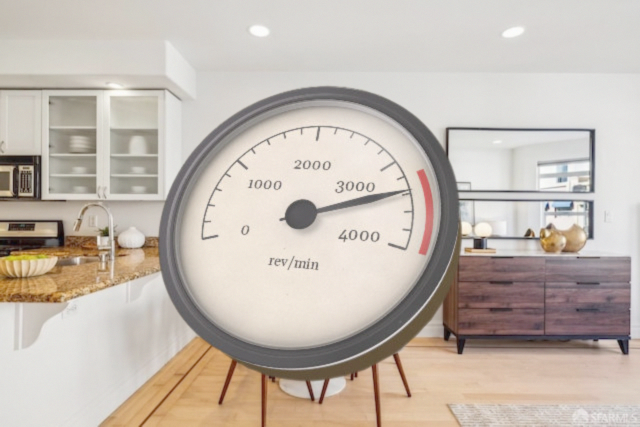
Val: 3400 rpm
